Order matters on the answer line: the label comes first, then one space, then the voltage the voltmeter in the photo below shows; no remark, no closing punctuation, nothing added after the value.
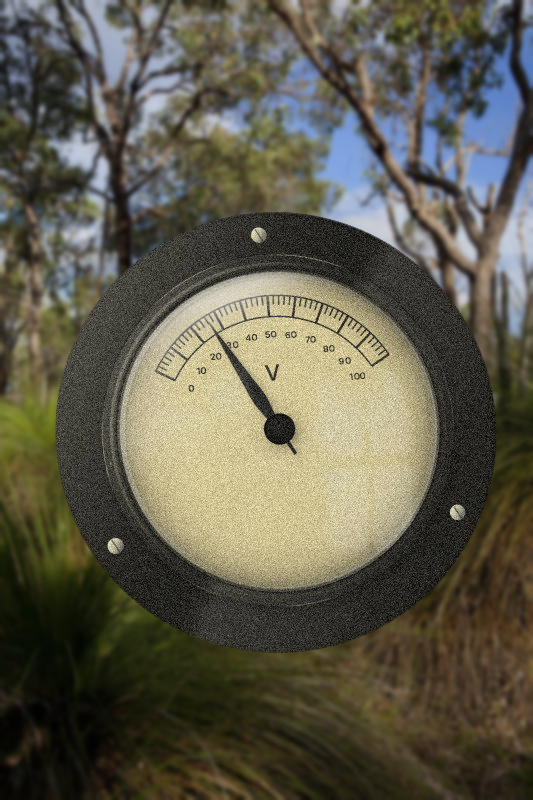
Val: 26 V
